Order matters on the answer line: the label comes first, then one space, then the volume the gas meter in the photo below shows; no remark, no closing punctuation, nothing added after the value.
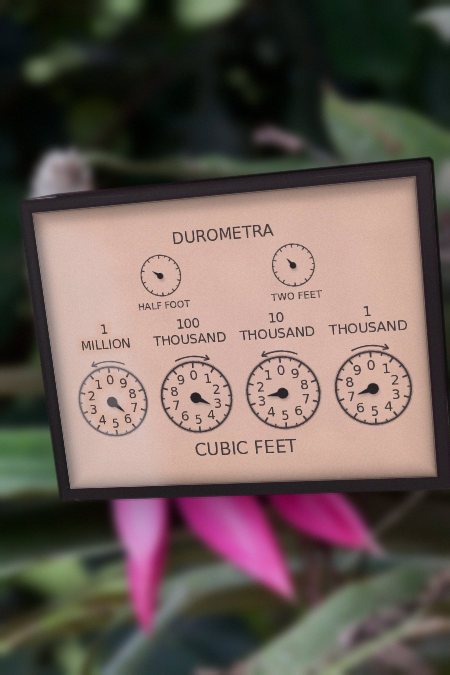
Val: 632700 ft³
